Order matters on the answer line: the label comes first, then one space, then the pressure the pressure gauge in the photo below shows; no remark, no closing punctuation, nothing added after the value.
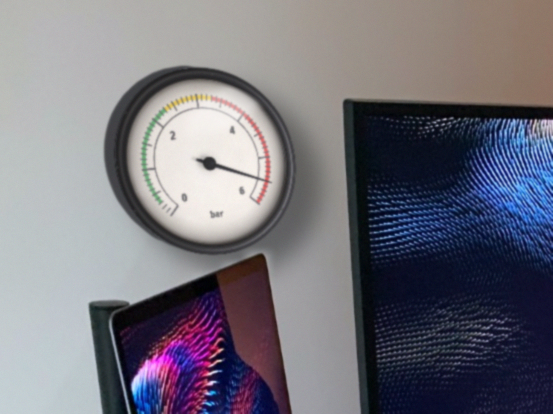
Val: 5.5 bar
